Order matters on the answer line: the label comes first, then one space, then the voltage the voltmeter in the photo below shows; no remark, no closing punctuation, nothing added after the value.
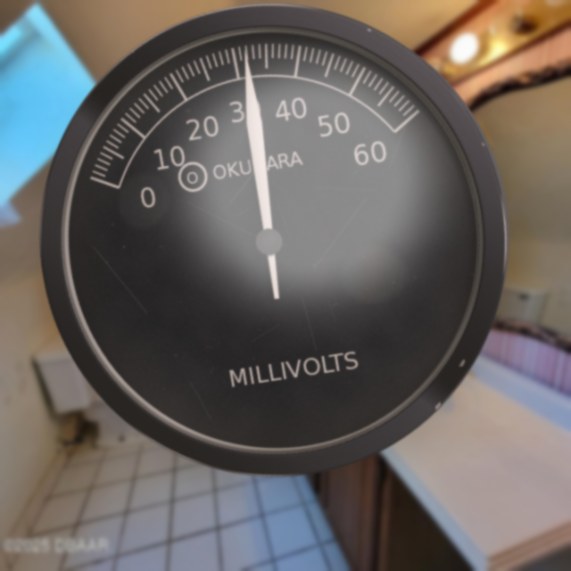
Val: 32 mV
